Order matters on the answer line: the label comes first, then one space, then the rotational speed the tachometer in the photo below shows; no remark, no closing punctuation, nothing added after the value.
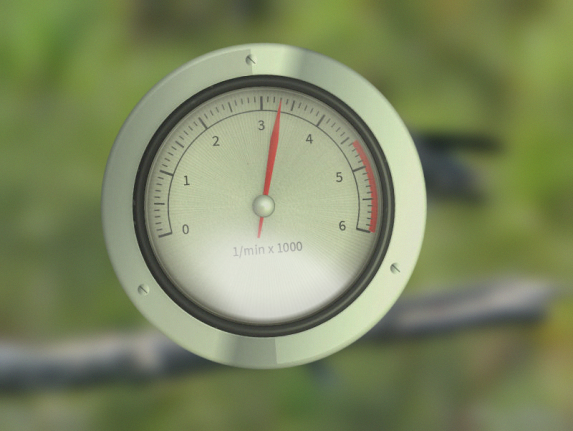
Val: 3300 rpm
